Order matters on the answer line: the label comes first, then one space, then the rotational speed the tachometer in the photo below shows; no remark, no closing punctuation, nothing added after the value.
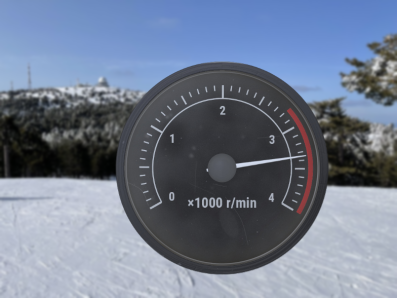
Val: 3350 rpm
